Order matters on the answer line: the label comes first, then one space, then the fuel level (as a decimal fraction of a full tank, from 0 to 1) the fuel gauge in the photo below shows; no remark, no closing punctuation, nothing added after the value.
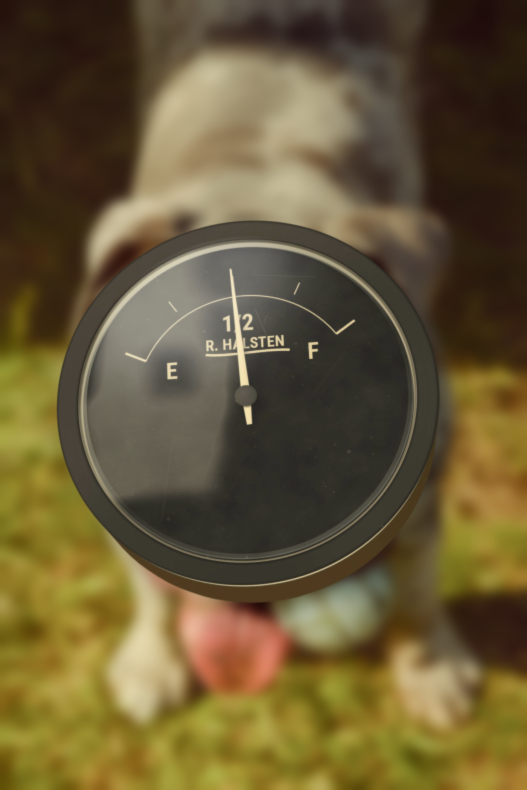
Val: 0.5
